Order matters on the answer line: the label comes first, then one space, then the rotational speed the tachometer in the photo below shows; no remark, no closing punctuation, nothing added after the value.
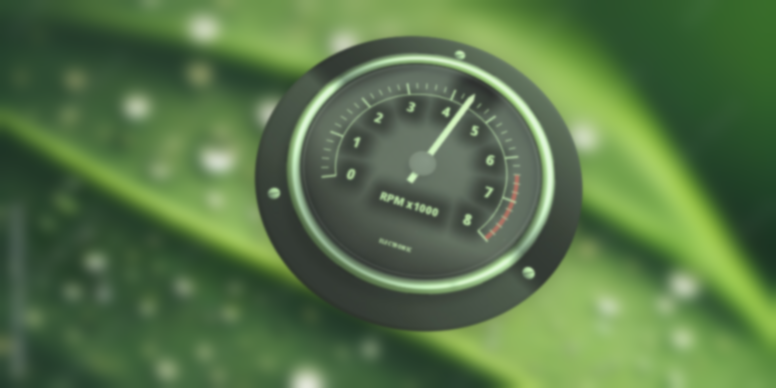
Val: 4400 rpm
